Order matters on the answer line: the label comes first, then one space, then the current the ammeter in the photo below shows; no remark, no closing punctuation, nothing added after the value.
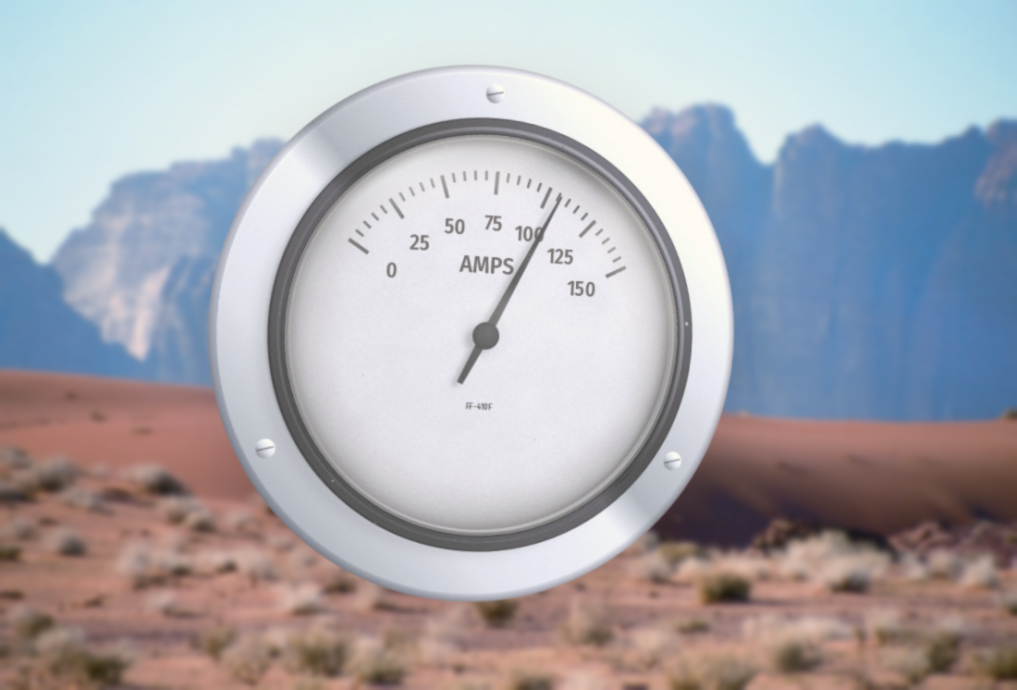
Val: 105 A
